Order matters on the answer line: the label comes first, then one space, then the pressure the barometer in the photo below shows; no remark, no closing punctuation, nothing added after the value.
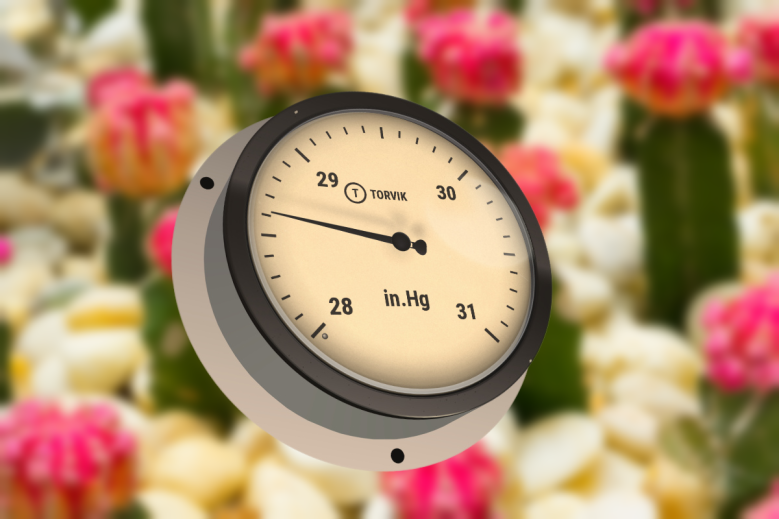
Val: 28.6 inHg
